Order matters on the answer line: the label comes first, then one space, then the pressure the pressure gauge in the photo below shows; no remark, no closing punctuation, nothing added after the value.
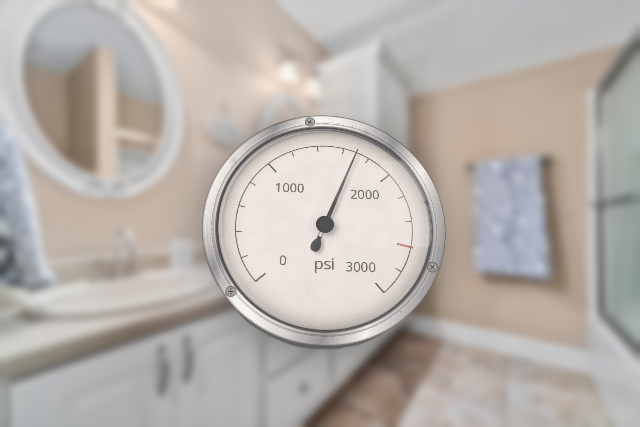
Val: 1700 psi
